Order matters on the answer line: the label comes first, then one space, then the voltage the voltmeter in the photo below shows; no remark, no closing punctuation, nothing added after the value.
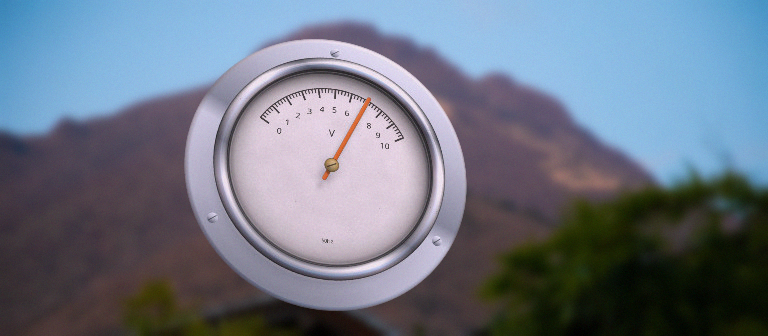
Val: 7 V
